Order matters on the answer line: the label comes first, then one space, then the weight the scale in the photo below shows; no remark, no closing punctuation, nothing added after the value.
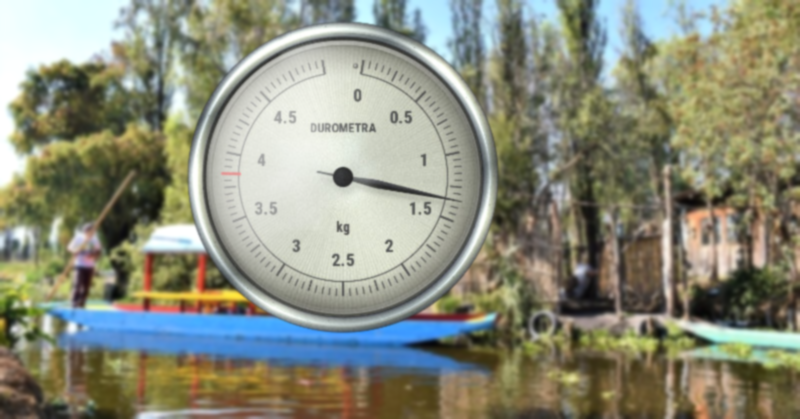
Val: 1.35 kg
